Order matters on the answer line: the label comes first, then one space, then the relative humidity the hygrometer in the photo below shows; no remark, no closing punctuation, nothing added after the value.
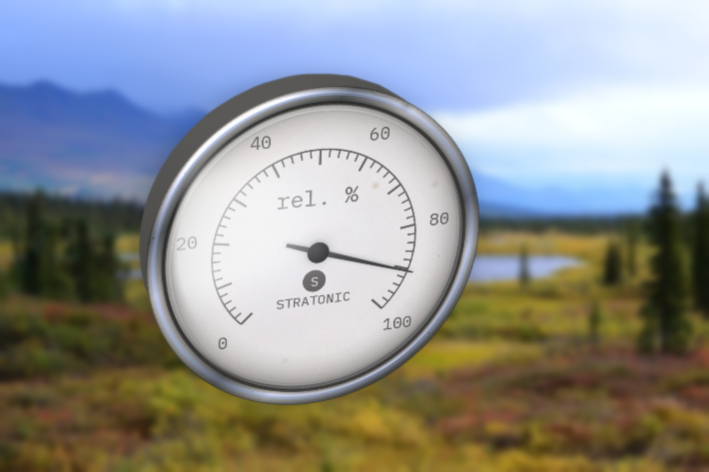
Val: 90 %
